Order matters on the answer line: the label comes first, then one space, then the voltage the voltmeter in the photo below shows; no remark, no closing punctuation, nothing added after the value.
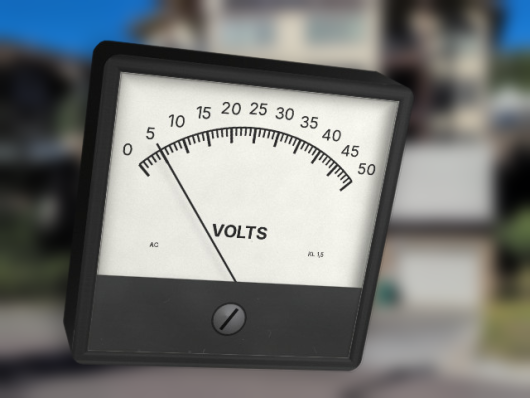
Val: 5 V
